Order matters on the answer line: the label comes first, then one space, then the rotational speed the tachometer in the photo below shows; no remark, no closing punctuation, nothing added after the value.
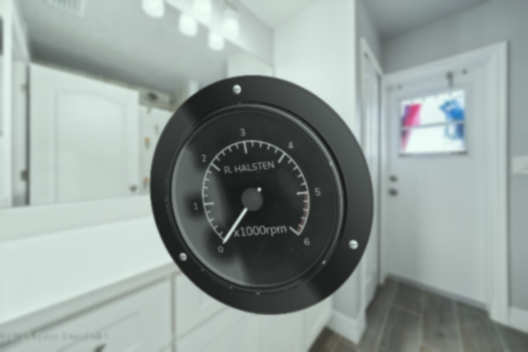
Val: 0 rpm
